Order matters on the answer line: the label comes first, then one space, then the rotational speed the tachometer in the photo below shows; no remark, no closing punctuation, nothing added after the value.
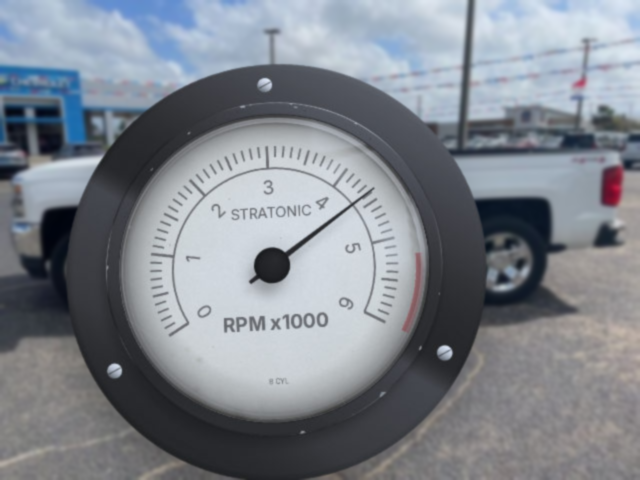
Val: 4400 rpm
